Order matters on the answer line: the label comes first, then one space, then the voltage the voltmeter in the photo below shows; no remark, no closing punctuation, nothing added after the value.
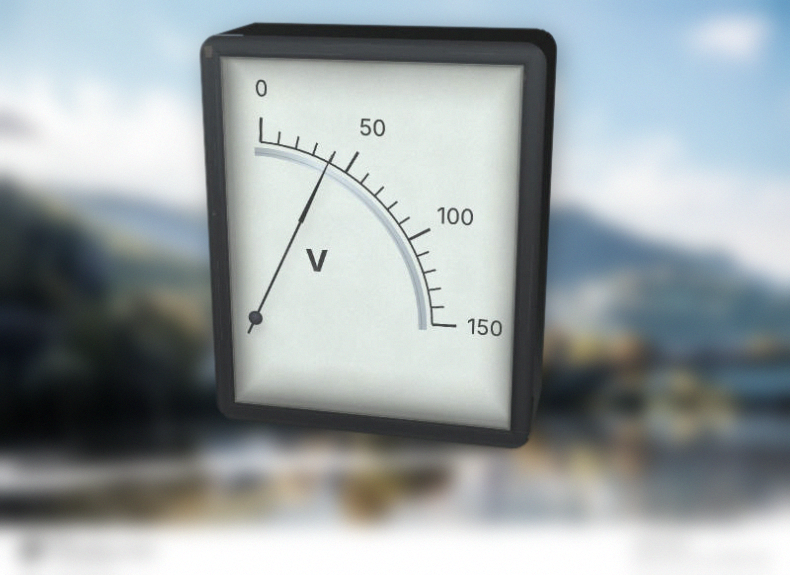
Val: 40 V
